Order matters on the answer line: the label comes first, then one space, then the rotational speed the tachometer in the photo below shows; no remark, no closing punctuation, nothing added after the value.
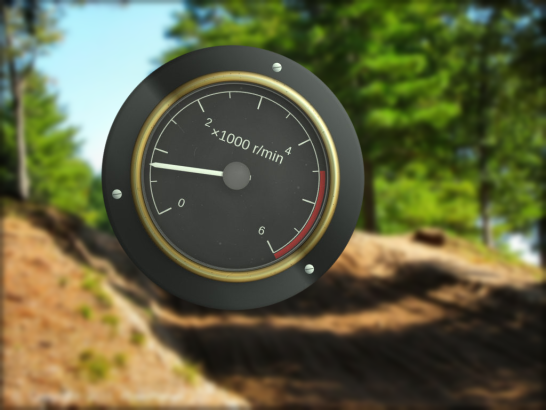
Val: 750 rpm
